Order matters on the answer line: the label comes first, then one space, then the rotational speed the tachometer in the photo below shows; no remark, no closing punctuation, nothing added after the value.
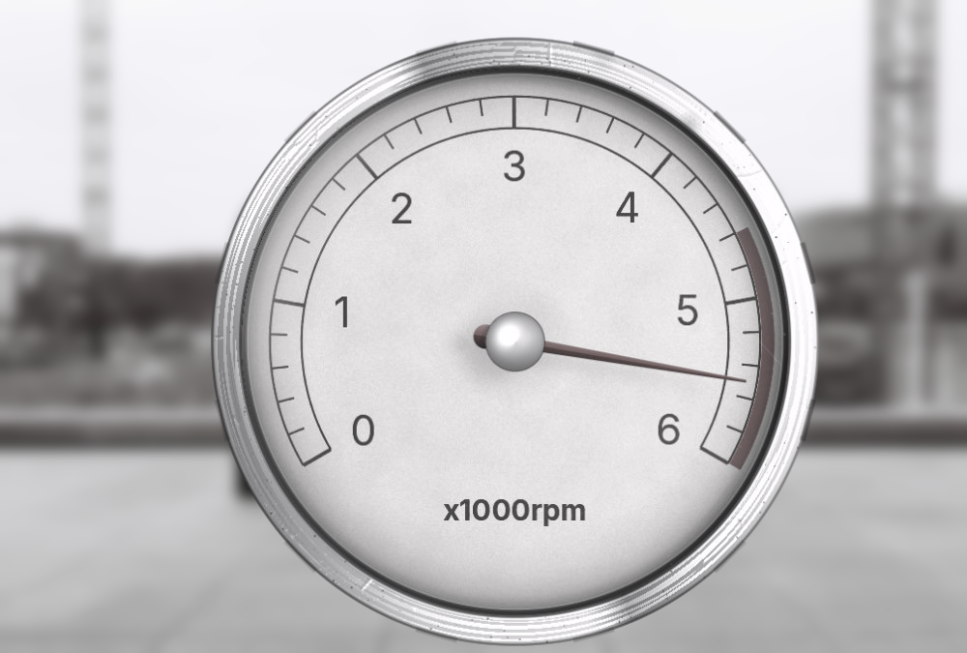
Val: 5500 rpm
